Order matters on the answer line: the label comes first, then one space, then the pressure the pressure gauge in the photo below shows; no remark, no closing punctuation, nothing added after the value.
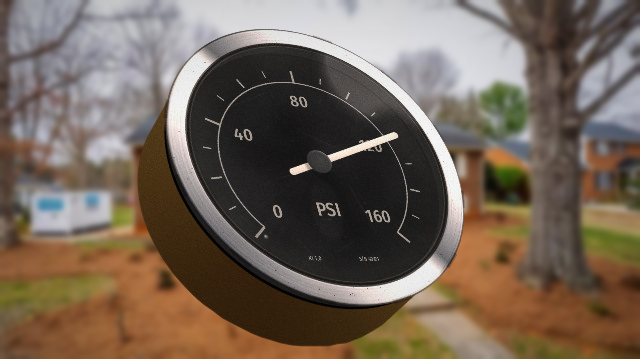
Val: 120 psi
